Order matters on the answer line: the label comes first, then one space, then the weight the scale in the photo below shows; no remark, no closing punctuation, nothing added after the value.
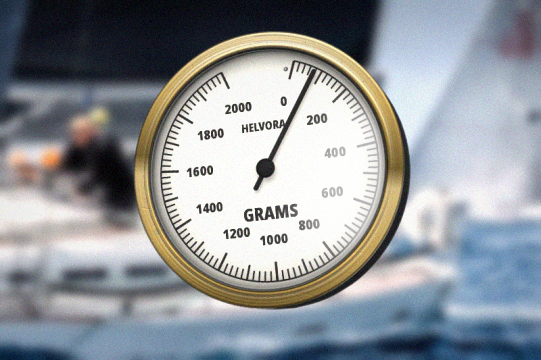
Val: 80 g
